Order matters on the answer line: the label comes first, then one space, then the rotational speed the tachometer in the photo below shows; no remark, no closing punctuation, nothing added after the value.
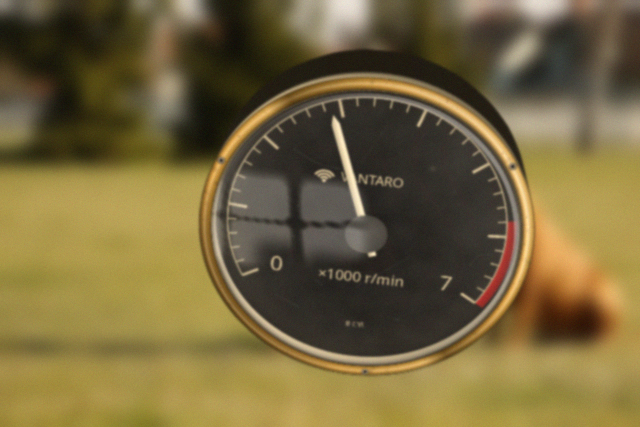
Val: 2900 rpm
